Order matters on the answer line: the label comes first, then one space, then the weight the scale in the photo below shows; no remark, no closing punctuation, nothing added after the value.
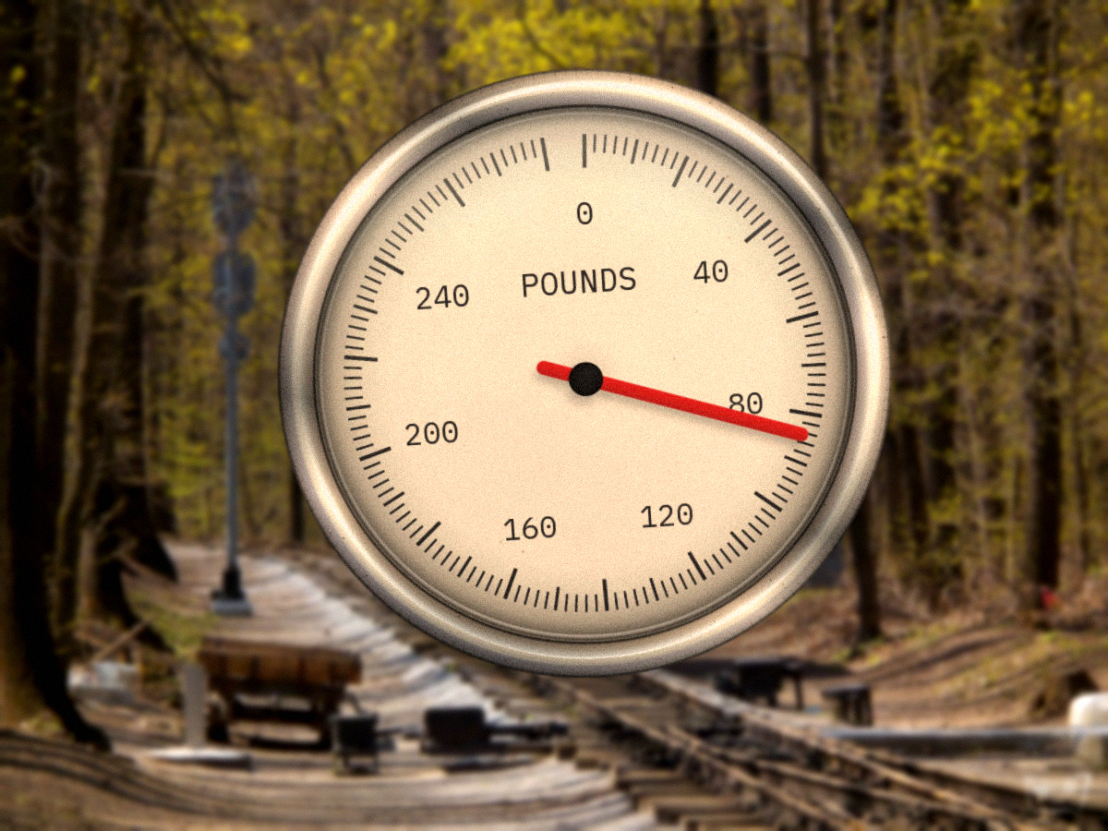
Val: 84 lb
